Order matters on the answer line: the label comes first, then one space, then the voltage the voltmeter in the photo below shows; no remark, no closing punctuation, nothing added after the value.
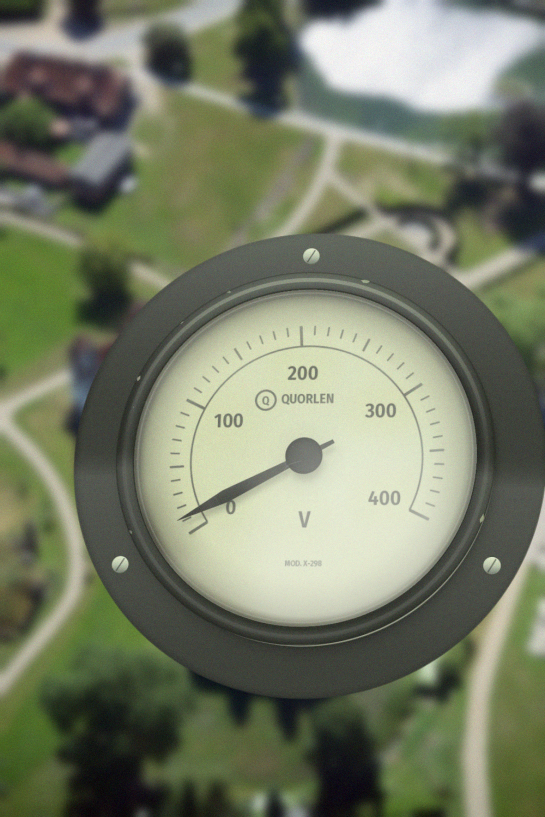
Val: 10 V
